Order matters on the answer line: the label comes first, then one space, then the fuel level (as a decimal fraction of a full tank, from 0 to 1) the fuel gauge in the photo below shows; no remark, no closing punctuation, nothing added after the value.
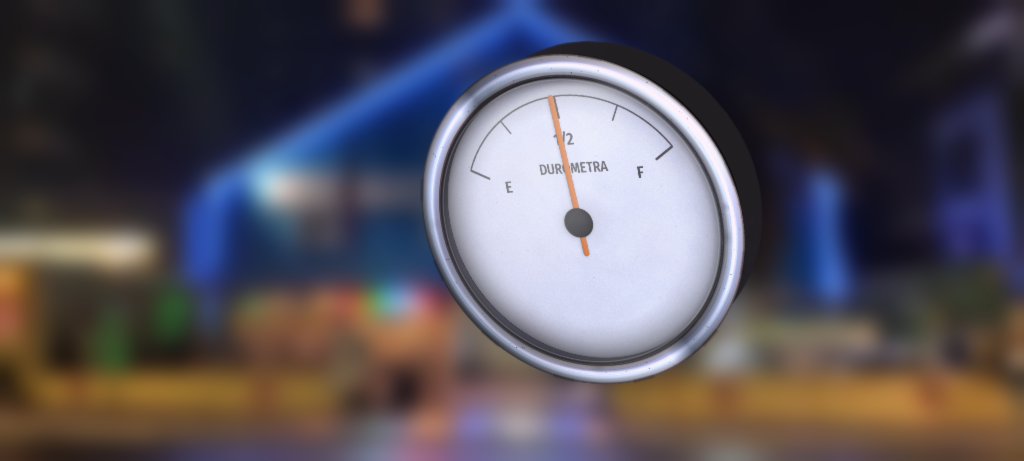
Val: 0.5
